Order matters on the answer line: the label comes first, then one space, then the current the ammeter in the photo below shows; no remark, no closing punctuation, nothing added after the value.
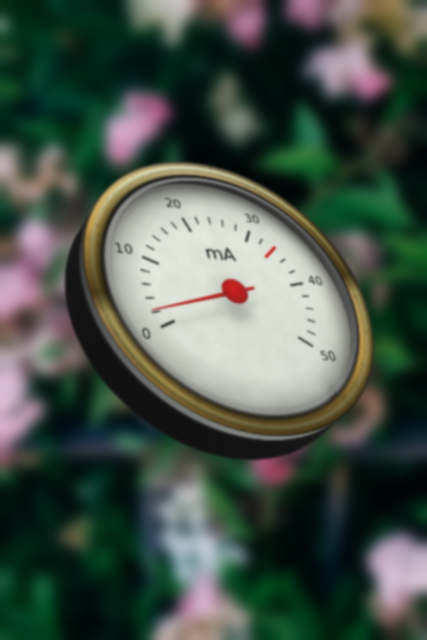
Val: 2 mA
